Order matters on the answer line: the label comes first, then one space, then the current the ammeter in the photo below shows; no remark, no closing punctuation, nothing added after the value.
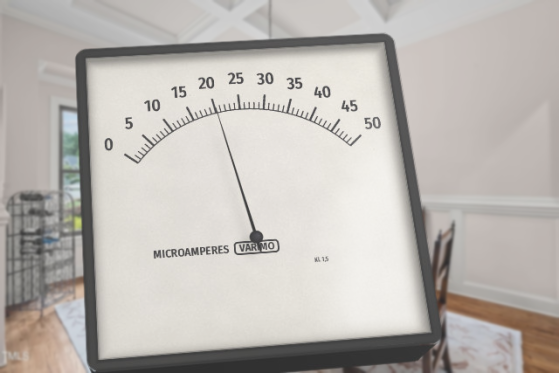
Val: 20 µA
